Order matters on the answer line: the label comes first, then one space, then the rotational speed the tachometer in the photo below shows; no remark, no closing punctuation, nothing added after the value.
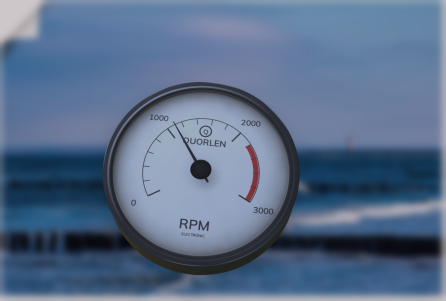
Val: 1100 rpm
